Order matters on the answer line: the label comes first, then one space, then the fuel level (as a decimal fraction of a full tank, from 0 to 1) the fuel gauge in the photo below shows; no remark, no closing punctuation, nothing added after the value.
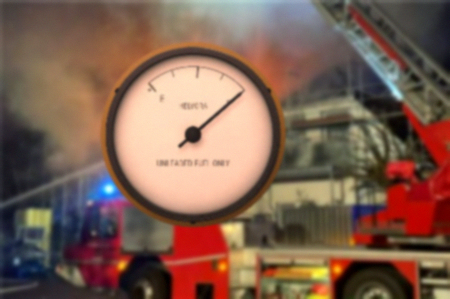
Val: 1
